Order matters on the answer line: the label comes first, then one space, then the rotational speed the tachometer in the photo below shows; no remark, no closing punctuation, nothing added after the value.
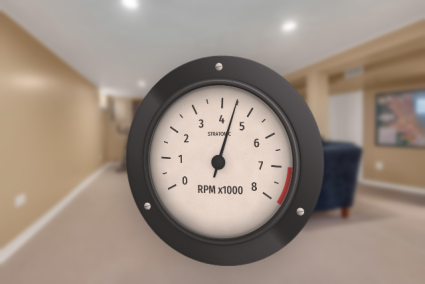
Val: 4500 rpm
